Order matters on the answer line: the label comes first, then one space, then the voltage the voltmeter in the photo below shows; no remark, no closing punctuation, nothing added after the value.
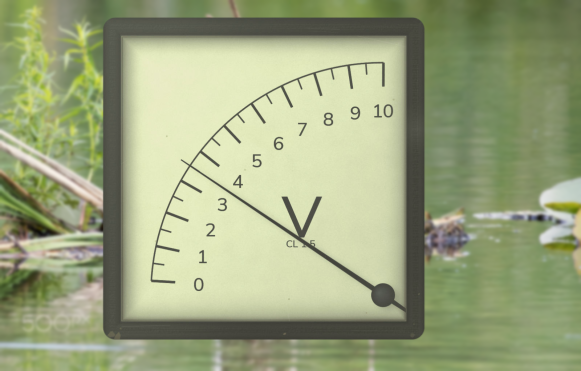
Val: 3.5 V
